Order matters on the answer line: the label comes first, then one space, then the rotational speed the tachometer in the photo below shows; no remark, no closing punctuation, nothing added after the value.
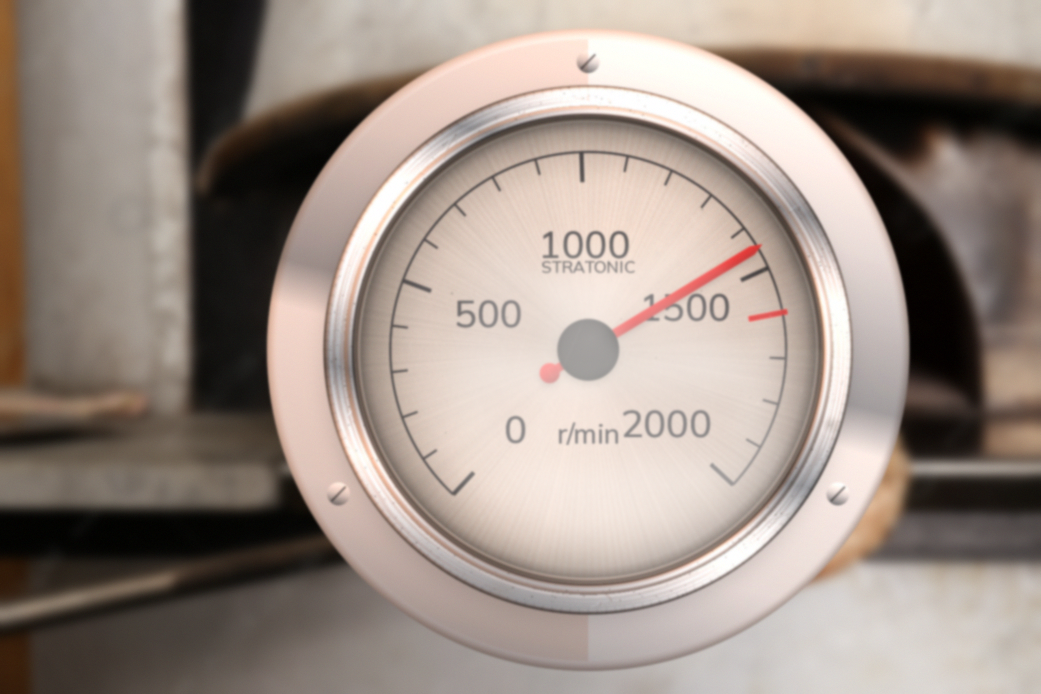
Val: 1450 rpm
